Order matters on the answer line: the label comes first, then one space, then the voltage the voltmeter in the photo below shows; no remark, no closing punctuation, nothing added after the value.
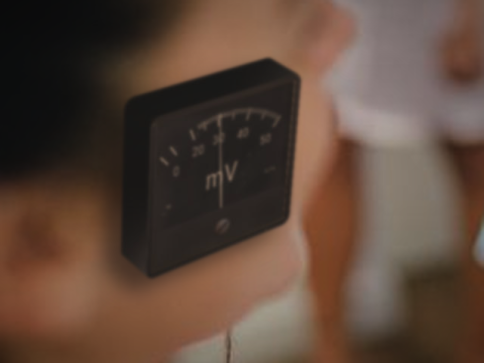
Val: 30 mV
